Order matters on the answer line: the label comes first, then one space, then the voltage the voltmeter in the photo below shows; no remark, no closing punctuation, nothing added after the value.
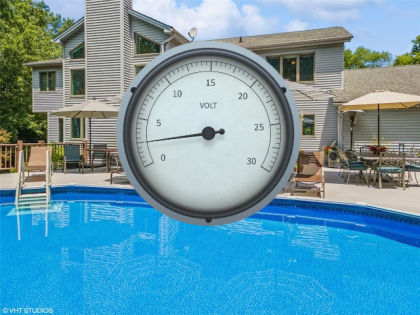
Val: 2.5 V
